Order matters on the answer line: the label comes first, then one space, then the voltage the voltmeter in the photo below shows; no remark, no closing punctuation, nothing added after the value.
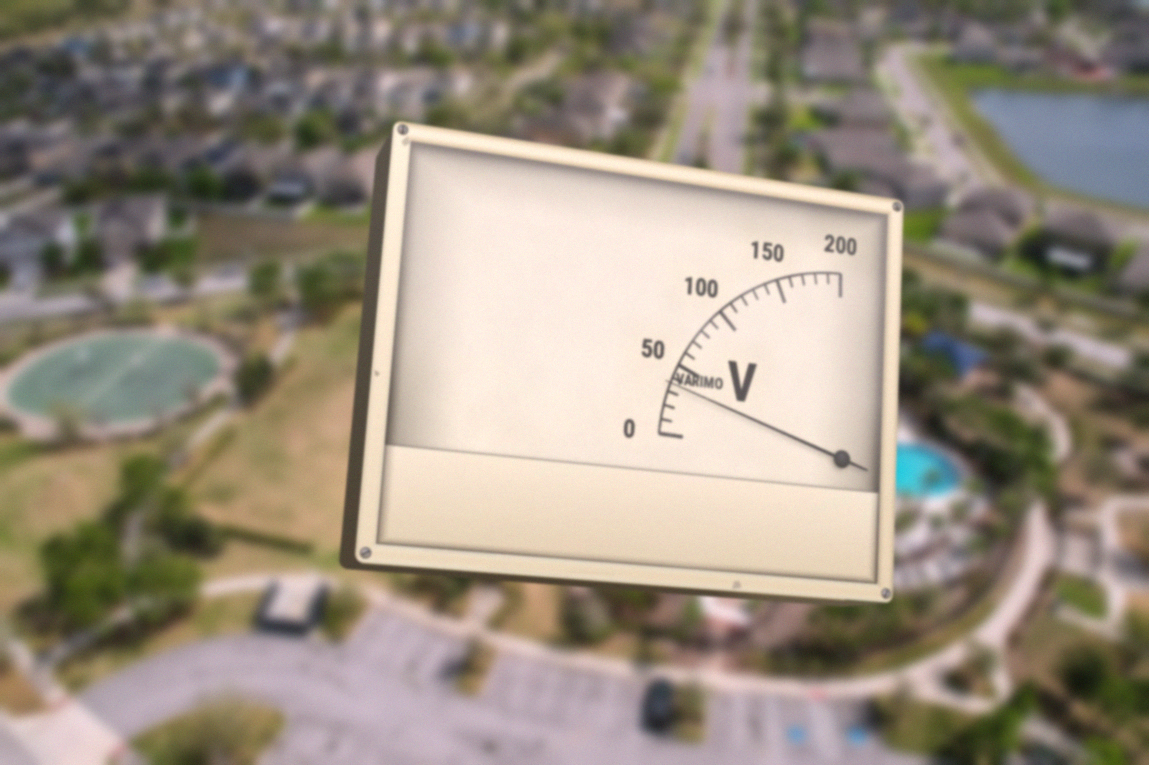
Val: 35 V
